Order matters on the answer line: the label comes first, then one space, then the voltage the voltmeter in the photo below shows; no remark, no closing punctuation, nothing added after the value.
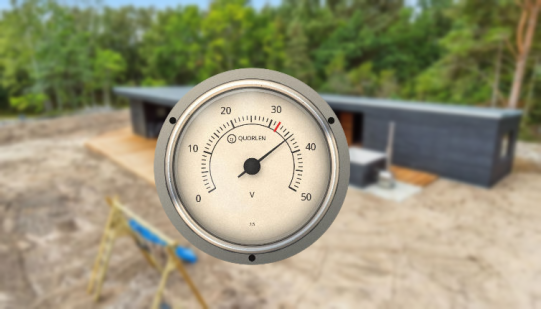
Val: 36 V
